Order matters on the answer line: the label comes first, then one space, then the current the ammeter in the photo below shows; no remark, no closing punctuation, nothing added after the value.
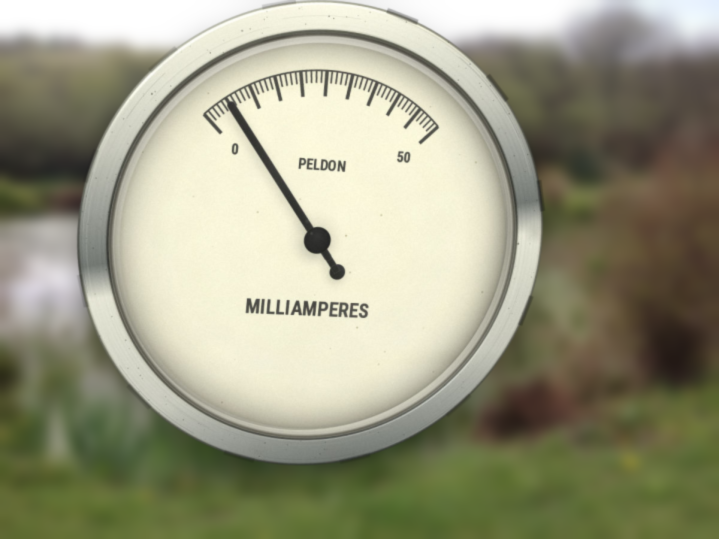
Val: 5 mA
